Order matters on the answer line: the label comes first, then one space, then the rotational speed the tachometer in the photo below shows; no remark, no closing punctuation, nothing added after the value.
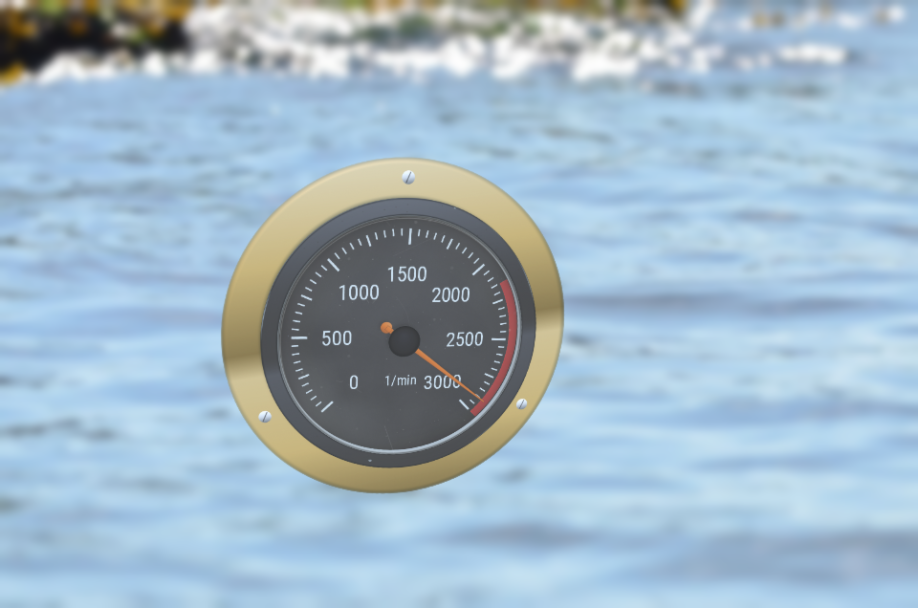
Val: 2900 rpm
